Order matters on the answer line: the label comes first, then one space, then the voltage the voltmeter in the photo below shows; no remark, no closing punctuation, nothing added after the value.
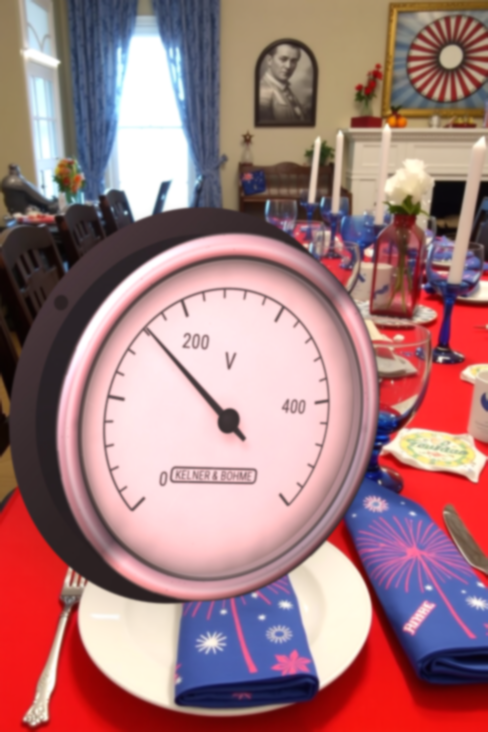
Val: 160 V
